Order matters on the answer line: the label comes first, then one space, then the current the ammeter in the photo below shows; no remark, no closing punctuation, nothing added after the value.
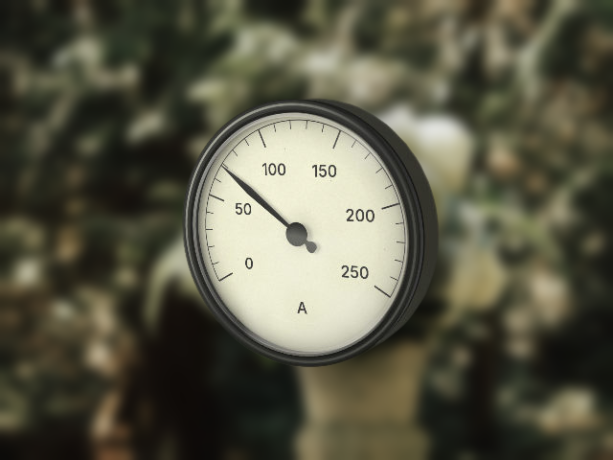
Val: 70 A
